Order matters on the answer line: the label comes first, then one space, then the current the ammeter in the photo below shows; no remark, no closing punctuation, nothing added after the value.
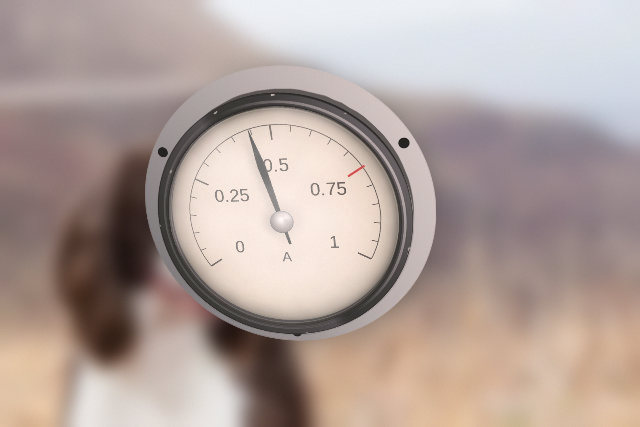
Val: 0.45 A
